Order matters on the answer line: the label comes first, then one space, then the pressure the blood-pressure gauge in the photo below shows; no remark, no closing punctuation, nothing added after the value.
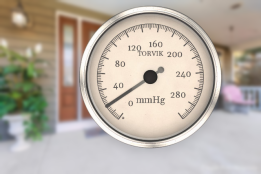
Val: 20 mmHg
